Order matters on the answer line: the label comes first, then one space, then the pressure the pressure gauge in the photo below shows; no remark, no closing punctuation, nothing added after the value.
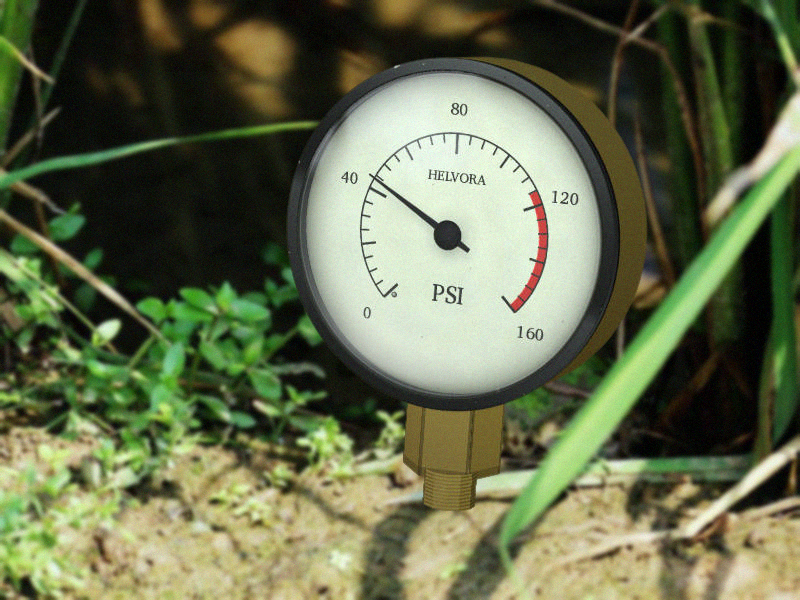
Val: 45 psi
